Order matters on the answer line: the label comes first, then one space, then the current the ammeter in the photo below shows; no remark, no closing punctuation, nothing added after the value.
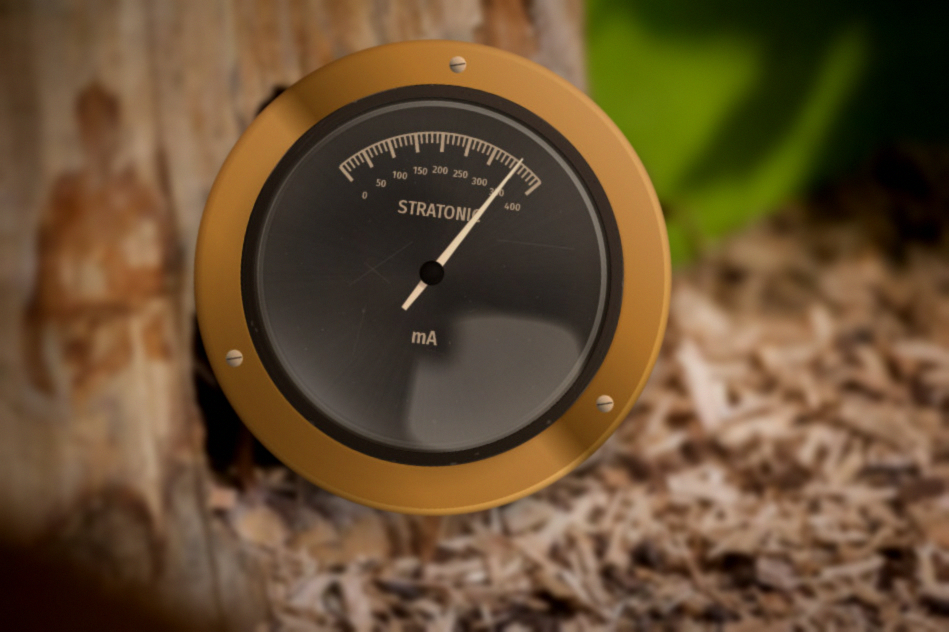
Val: 350 mA
